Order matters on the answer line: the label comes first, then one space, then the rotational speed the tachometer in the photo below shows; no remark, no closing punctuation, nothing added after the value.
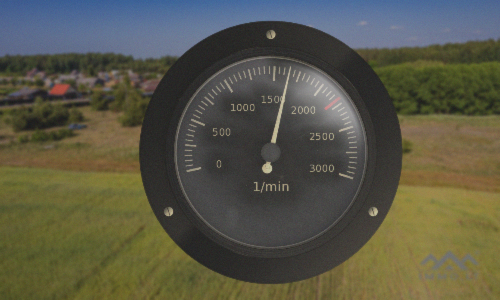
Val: 1650 rpm
